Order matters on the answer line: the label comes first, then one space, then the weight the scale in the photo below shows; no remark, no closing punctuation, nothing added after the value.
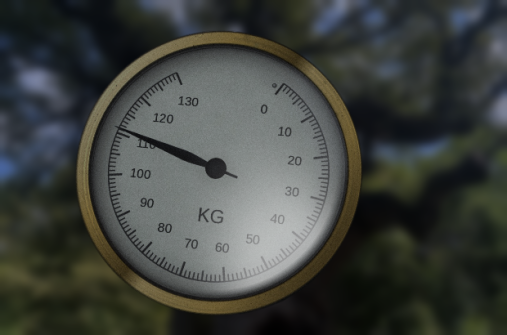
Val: 111 kg
